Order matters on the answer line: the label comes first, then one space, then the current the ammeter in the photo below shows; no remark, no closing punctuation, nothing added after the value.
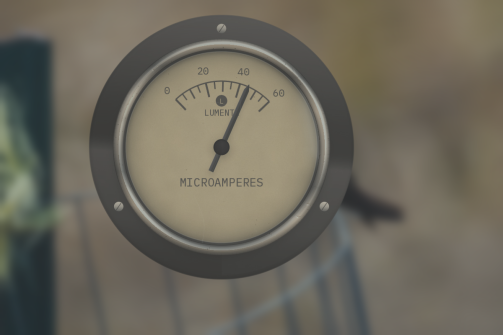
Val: 45 µA
